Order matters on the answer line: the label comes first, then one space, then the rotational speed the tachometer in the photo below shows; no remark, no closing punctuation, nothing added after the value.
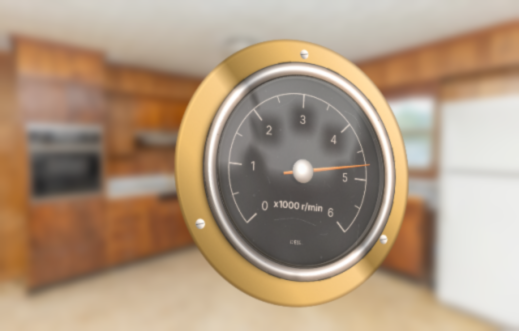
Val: 4750 rpm
